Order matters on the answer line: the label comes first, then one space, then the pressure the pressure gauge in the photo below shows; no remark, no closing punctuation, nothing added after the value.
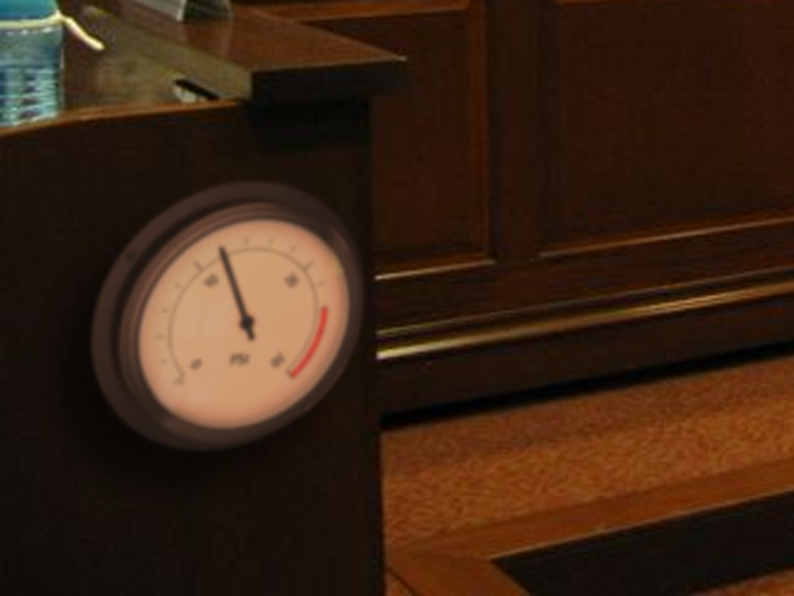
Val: 12 psi
